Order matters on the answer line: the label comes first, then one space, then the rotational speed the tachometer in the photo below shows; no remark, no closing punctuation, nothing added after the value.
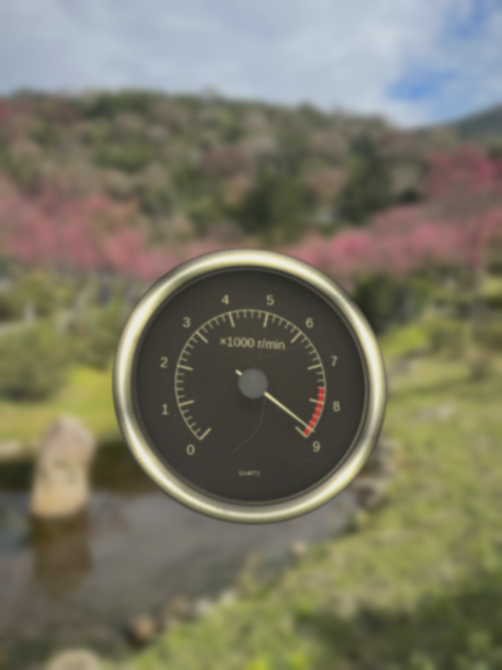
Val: 8800 rpm
